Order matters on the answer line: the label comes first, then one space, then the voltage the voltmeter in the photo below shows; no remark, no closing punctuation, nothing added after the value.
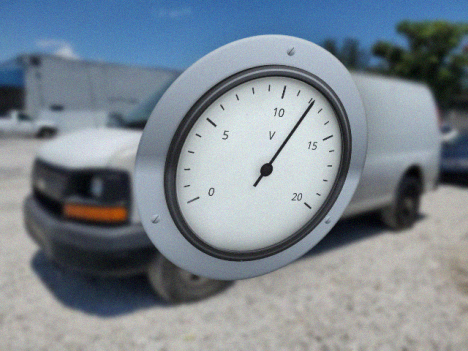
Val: 12 V
